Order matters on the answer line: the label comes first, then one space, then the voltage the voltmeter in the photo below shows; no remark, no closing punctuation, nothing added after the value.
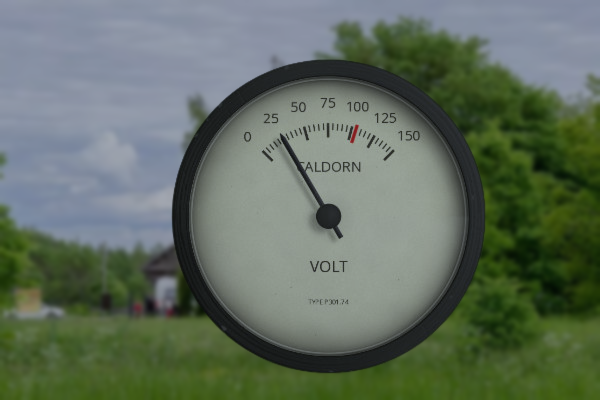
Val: 25 V
